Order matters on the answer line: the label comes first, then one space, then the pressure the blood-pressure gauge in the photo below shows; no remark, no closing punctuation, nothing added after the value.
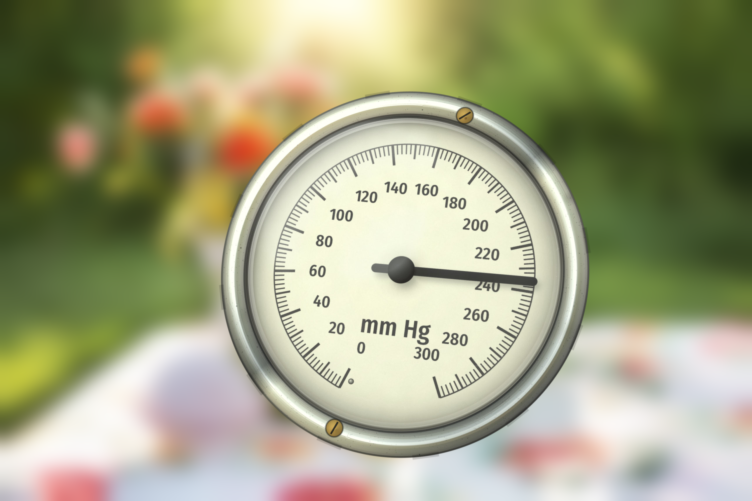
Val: 236 mmHg
